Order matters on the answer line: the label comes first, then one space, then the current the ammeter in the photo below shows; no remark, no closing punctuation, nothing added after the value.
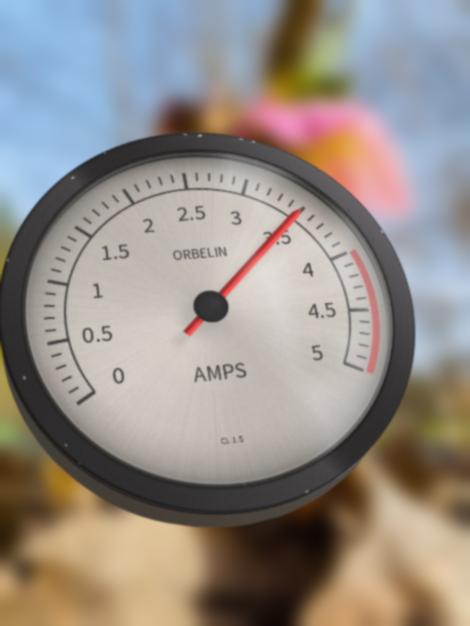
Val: 3.5 A
